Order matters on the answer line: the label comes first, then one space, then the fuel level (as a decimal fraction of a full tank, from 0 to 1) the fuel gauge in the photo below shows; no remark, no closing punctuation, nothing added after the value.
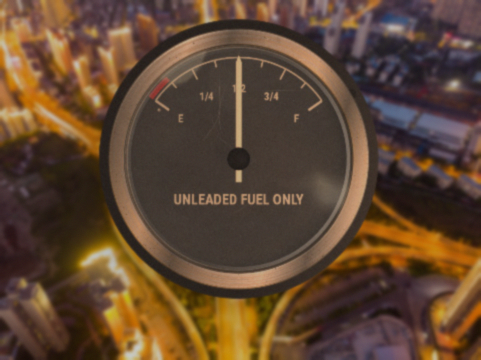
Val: 0.5
